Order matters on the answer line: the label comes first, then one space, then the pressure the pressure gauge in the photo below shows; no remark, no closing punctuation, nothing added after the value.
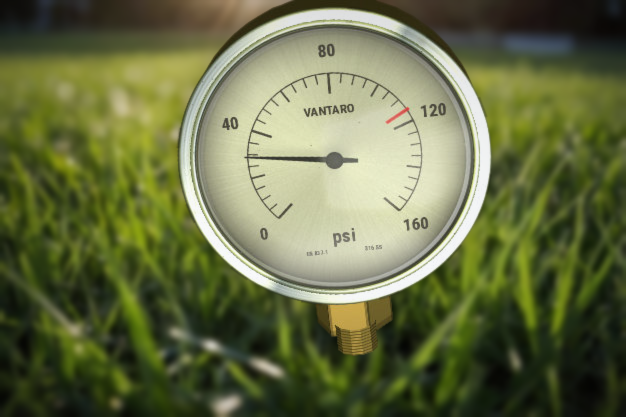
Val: 30 psi
